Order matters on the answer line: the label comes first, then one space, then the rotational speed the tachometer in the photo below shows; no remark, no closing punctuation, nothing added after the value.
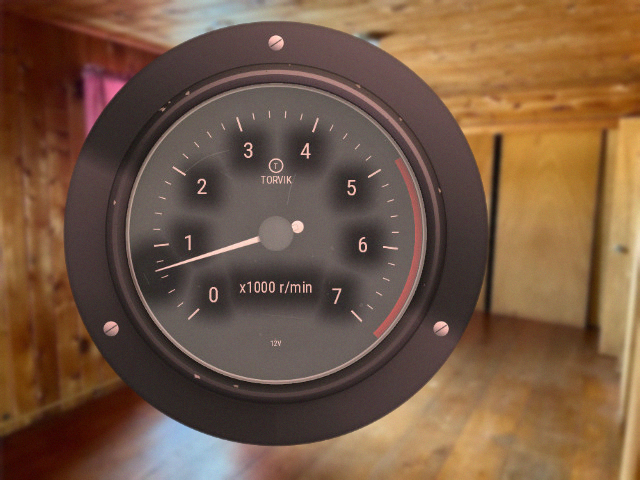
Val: 700 rpm
